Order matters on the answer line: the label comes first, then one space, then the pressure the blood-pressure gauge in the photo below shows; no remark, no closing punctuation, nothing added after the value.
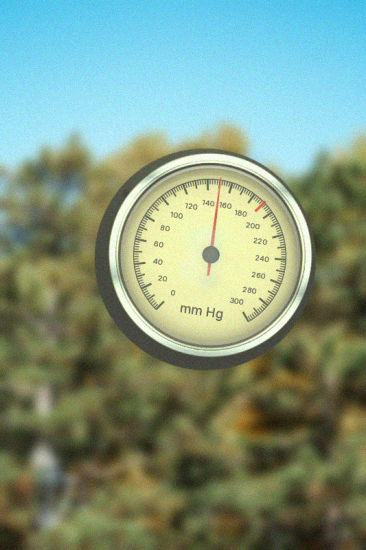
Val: 150 mmHg
